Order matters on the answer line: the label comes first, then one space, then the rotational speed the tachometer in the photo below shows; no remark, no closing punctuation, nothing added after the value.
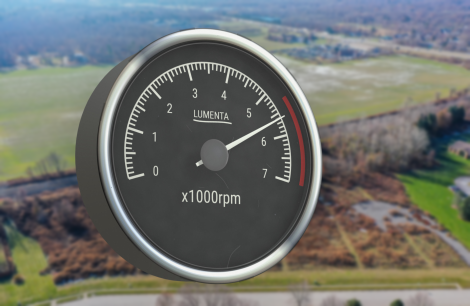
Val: 5600 rpm
